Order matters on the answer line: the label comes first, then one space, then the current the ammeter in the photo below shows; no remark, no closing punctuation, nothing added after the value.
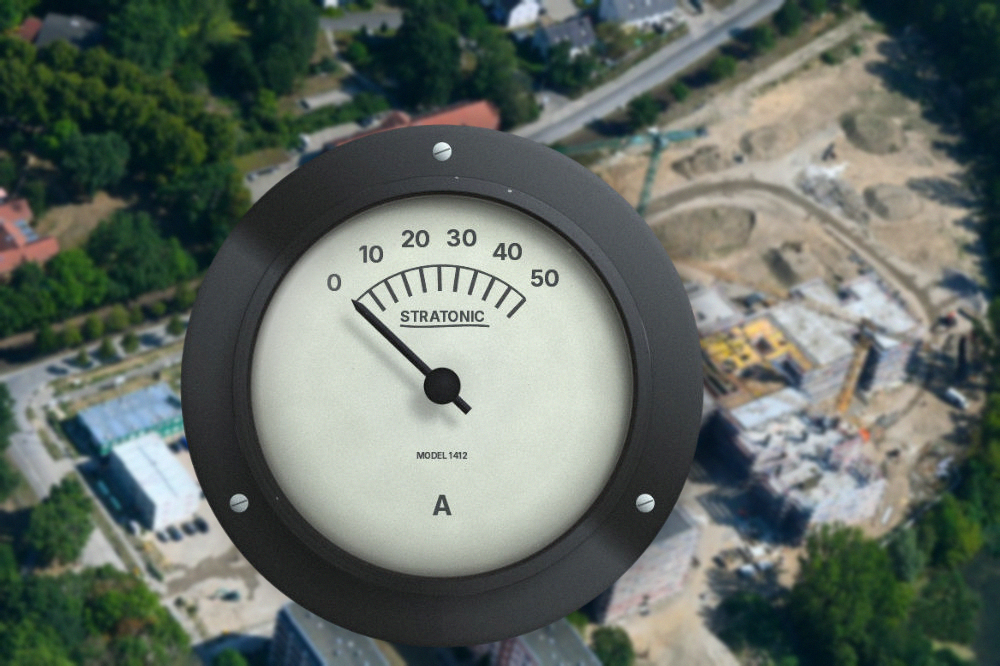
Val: 0 A
